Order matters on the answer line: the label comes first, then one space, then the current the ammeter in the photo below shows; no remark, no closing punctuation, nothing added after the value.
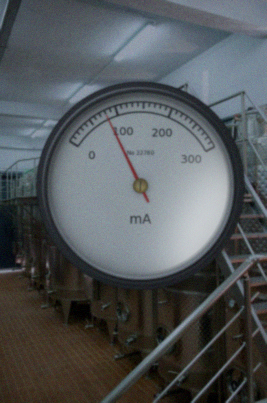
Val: 80 mA
